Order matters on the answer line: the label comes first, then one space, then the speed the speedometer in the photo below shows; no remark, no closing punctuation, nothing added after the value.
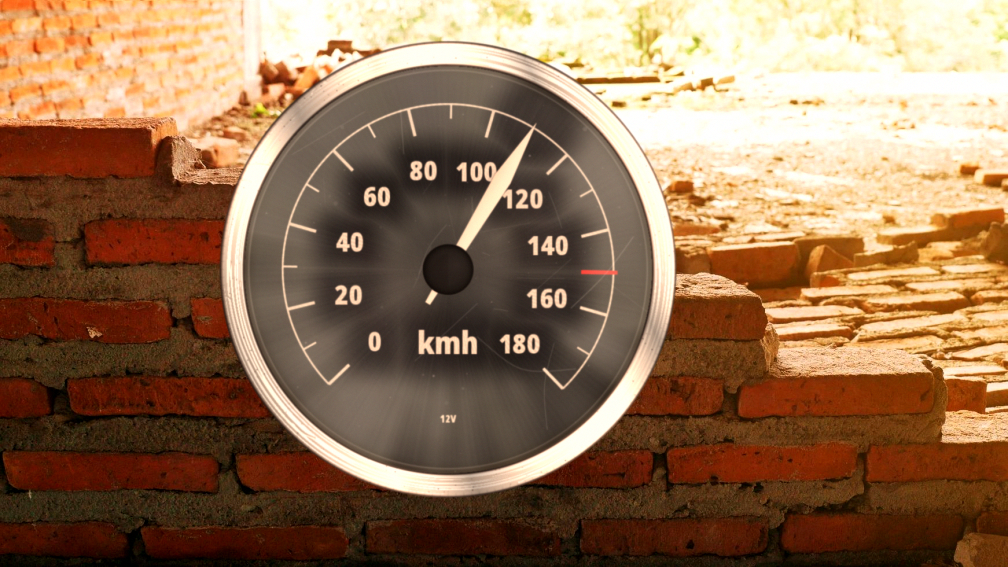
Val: 110 km/h
